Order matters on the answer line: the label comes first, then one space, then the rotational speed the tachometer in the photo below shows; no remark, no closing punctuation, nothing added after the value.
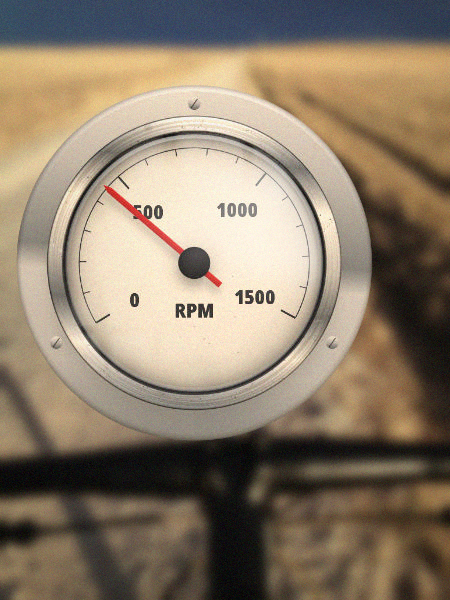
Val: 450 rpm
